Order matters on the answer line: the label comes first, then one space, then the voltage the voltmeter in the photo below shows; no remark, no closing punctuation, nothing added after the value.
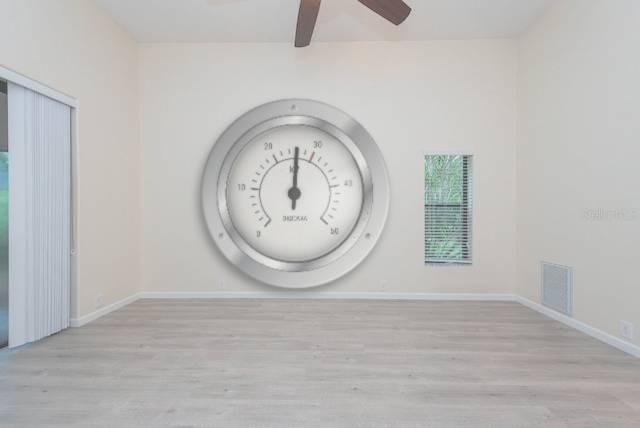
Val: 26 kV
